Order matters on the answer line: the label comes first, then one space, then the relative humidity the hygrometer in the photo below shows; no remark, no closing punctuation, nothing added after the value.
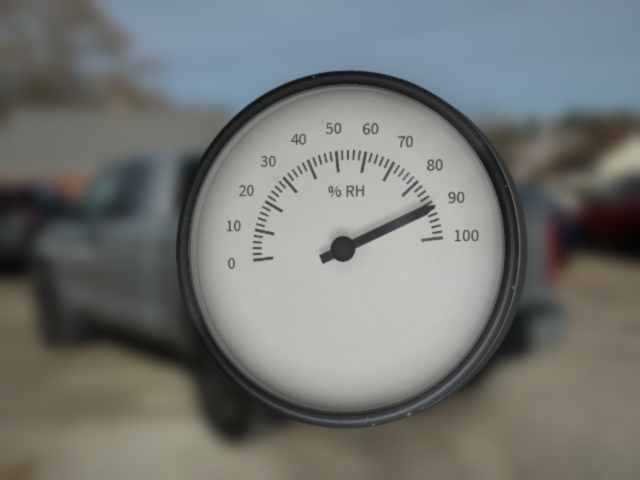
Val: 90 %
